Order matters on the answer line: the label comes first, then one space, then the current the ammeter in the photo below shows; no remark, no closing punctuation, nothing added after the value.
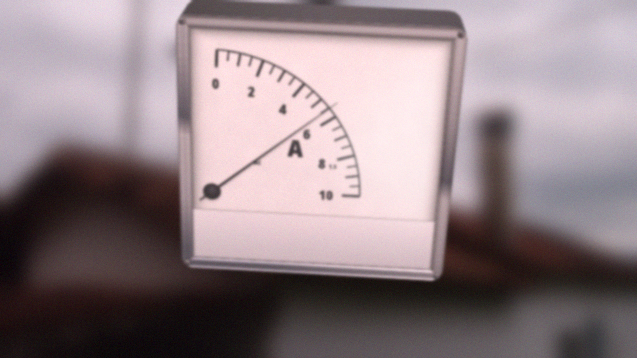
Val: 5.5 A
